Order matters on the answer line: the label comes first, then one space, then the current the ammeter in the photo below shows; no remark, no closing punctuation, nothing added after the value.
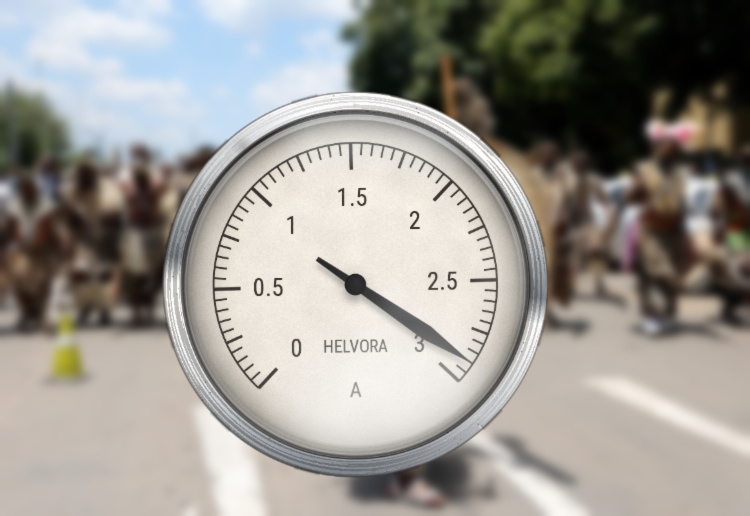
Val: 2.9 A
